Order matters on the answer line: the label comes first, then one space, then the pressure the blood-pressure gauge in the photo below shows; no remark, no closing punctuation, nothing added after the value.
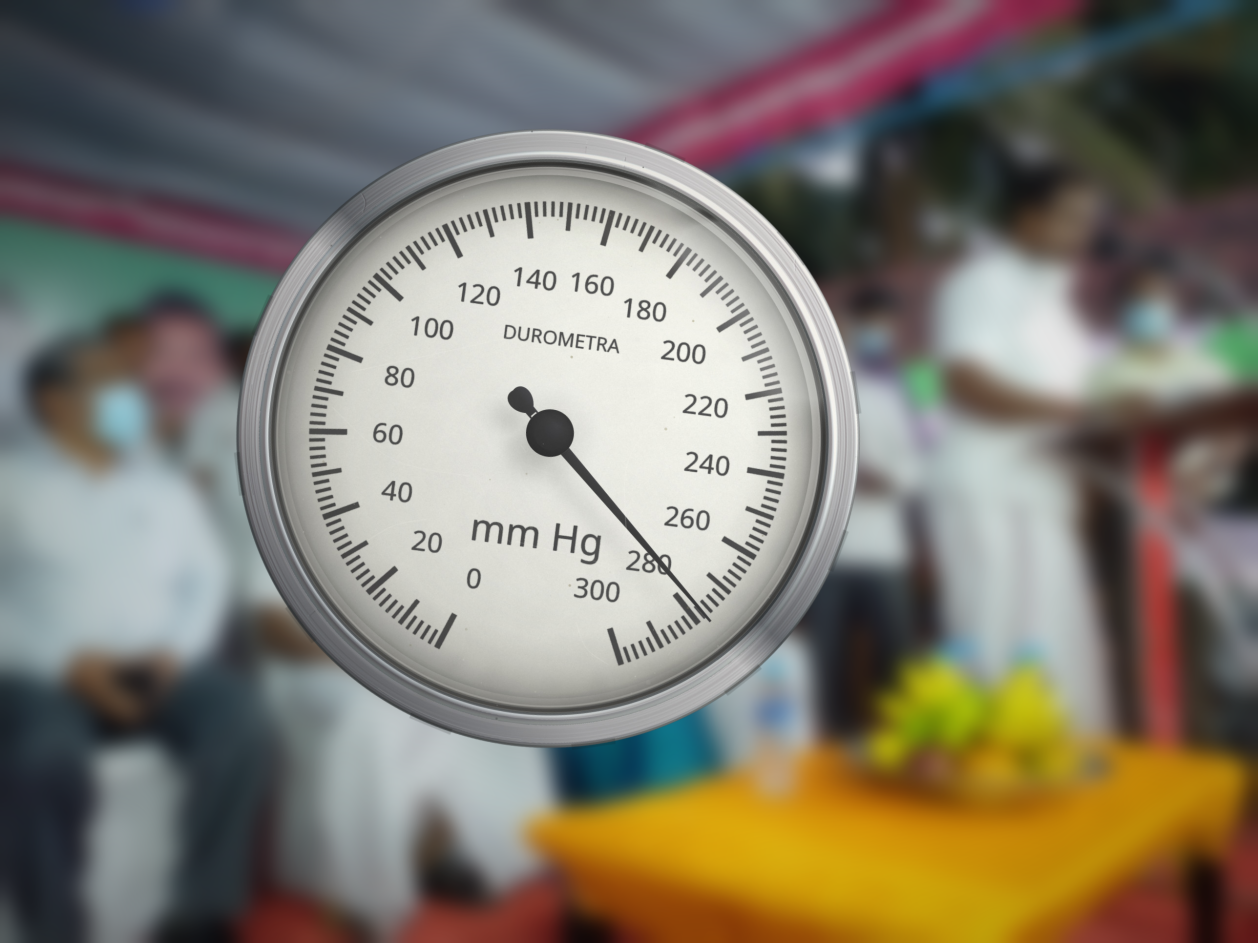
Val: 278 mmHg
